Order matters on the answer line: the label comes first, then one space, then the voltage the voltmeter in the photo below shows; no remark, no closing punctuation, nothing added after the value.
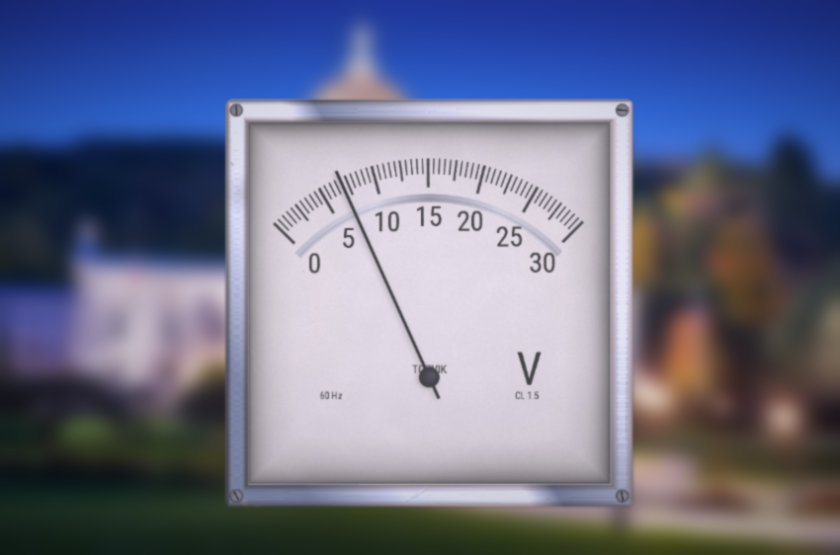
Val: 7 V
